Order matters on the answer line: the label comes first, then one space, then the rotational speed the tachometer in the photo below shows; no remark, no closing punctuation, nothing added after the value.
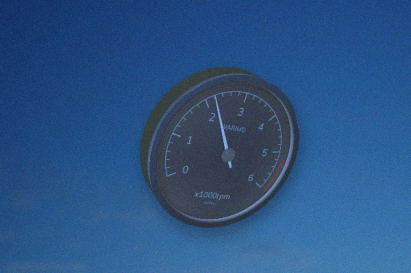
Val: 2200 rpm
